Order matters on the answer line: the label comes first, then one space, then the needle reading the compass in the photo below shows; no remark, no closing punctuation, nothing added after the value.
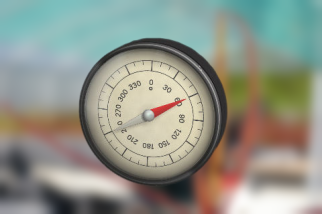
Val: 60 °
